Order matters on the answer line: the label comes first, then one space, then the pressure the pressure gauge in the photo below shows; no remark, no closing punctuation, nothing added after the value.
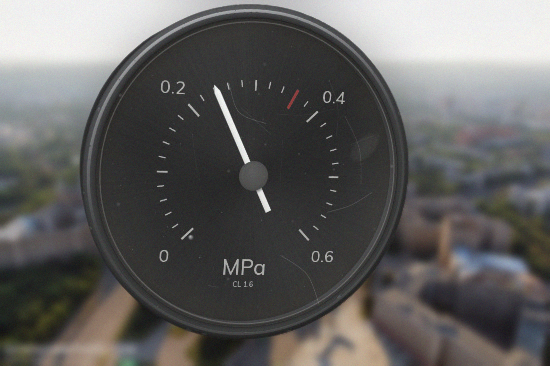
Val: 0.24 MPa
